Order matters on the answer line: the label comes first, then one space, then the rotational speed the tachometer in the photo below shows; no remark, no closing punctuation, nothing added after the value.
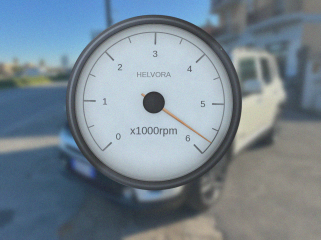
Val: 5750 rpm
